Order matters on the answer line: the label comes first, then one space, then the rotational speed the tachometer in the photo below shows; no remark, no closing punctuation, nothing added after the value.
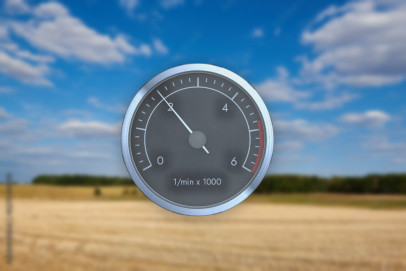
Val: 2000 rpm
